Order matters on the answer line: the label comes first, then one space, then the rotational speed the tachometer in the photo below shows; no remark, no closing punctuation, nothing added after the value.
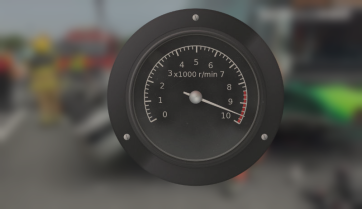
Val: 9600 rpm
